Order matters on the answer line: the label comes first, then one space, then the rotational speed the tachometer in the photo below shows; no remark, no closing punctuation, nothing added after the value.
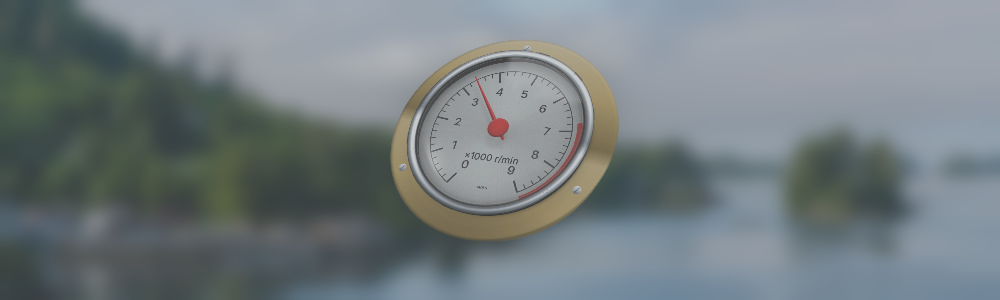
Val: 3400 rpm
